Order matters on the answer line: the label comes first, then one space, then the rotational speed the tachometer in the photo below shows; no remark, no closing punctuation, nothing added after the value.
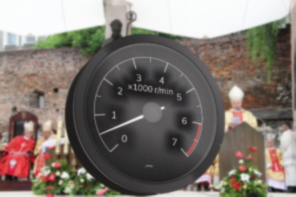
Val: 500 rpm
